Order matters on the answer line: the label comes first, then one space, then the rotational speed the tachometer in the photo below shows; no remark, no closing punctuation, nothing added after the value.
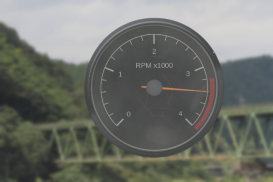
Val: 3400 rpm
